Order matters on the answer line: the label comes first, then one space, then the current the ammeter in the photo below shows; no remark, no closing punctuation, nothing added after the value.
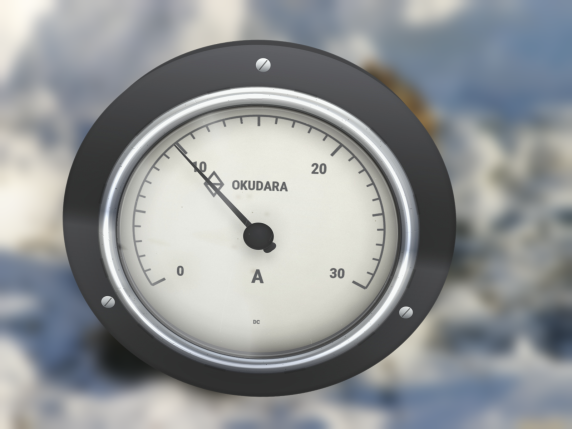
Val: 10 A
